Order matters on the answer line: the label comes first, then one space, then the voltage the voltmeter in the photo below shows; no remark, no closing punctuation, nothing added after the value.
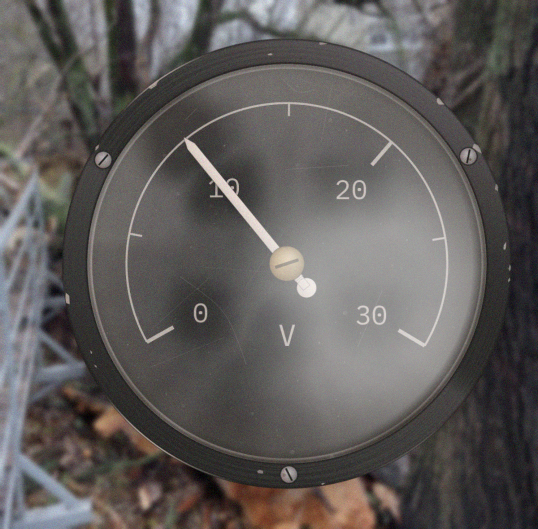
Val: 10 V
